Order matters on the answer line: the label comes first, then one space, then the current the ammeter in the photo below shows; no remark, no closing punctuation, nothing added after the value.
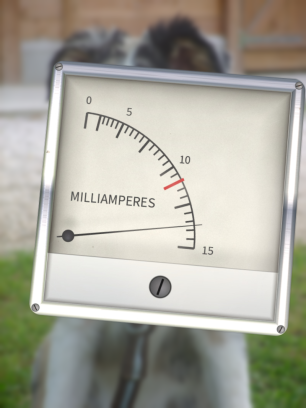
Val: 13.75 mA
